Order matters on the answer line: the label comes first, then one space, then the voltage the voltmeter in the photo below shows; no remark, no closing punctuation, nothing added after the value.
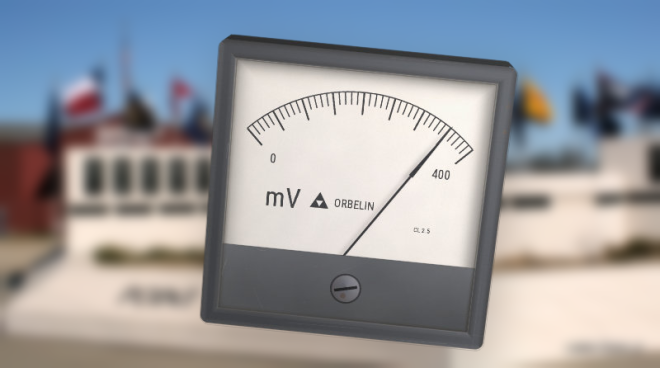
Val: 350 mV
